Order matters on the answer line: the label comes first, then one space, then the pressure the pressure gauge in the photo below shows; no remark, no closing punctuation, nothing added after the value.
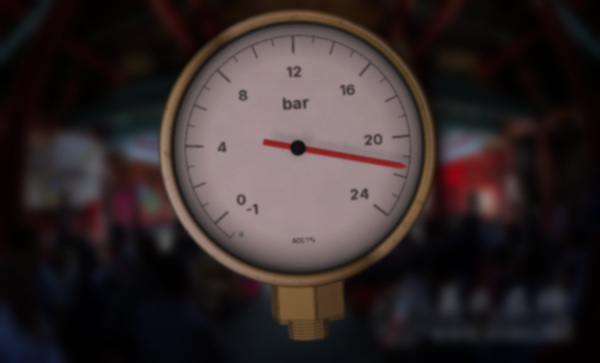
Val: 21.5 bar
